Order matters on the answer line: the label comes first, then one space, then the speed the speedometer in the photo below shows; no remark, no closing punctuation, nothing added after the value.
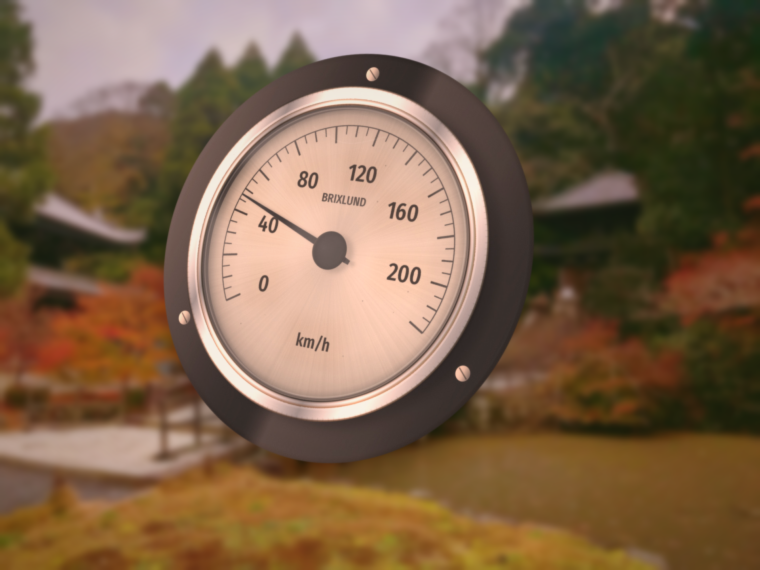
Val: 47.5 km/h
